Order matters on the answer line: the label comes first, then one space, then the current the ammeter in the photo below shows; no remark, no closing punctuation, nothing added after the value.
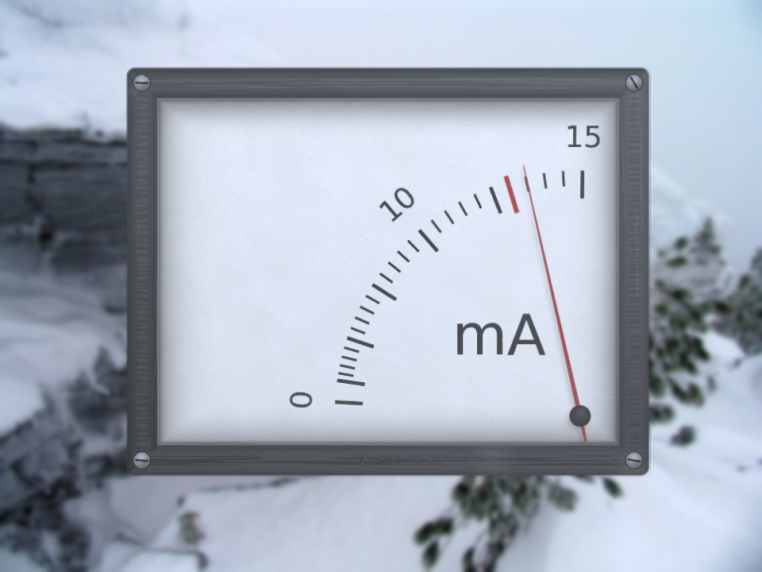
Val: 13.5 mA
